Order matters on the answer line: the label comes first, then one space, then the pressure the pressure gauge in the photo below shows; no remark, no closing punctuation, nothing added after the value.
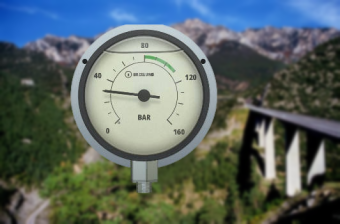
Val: 30 bar
